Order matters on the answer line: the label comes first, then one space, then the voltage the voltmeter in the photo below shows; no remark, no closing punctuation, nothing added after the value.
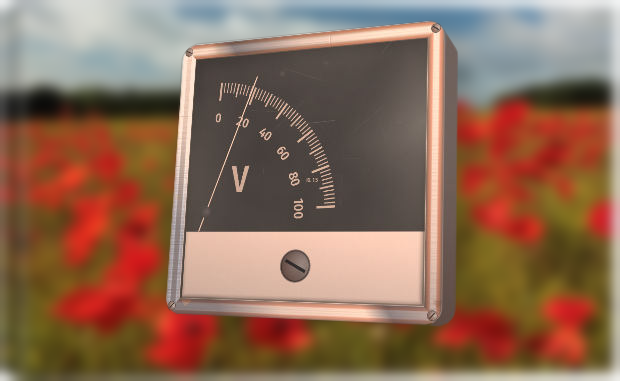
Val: 20 V
